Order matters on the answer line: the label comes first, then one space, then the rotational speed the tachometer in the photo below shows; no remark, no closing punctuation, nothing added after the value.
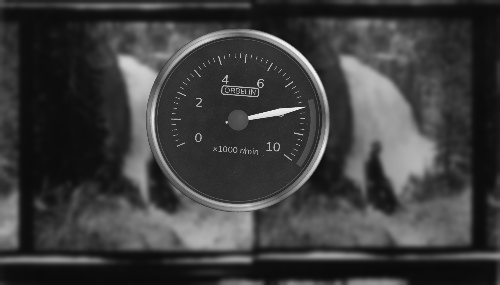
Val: 8000 rpm
